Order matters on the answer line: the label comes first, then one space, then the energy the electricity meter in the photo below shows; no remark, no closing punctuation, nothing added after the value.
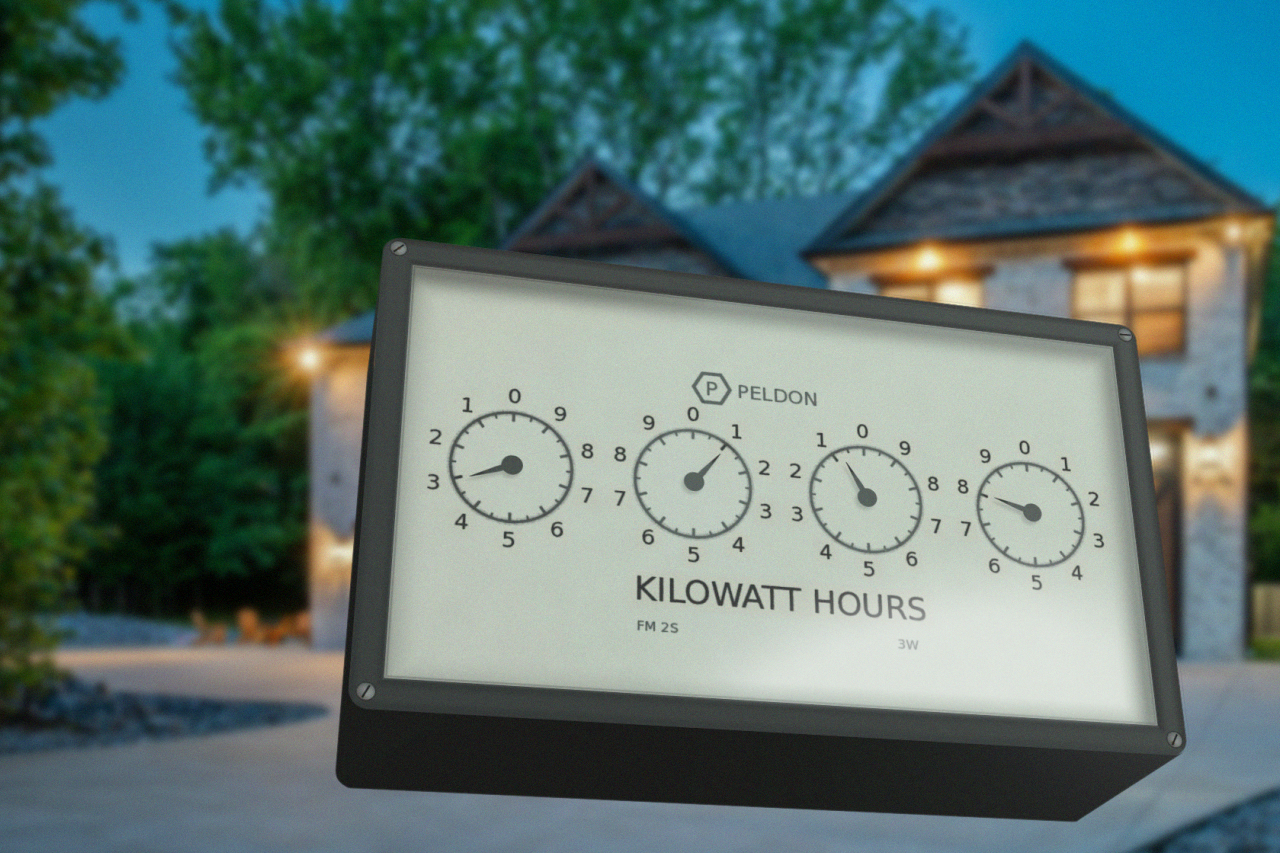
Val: 3108 kWh
